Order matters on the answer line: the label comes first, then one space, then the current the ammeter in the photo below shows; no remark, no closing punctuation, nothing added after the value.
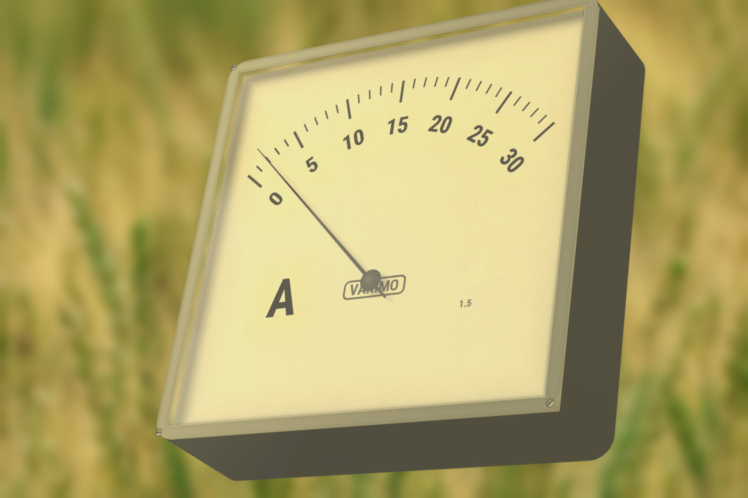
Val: 2 A
